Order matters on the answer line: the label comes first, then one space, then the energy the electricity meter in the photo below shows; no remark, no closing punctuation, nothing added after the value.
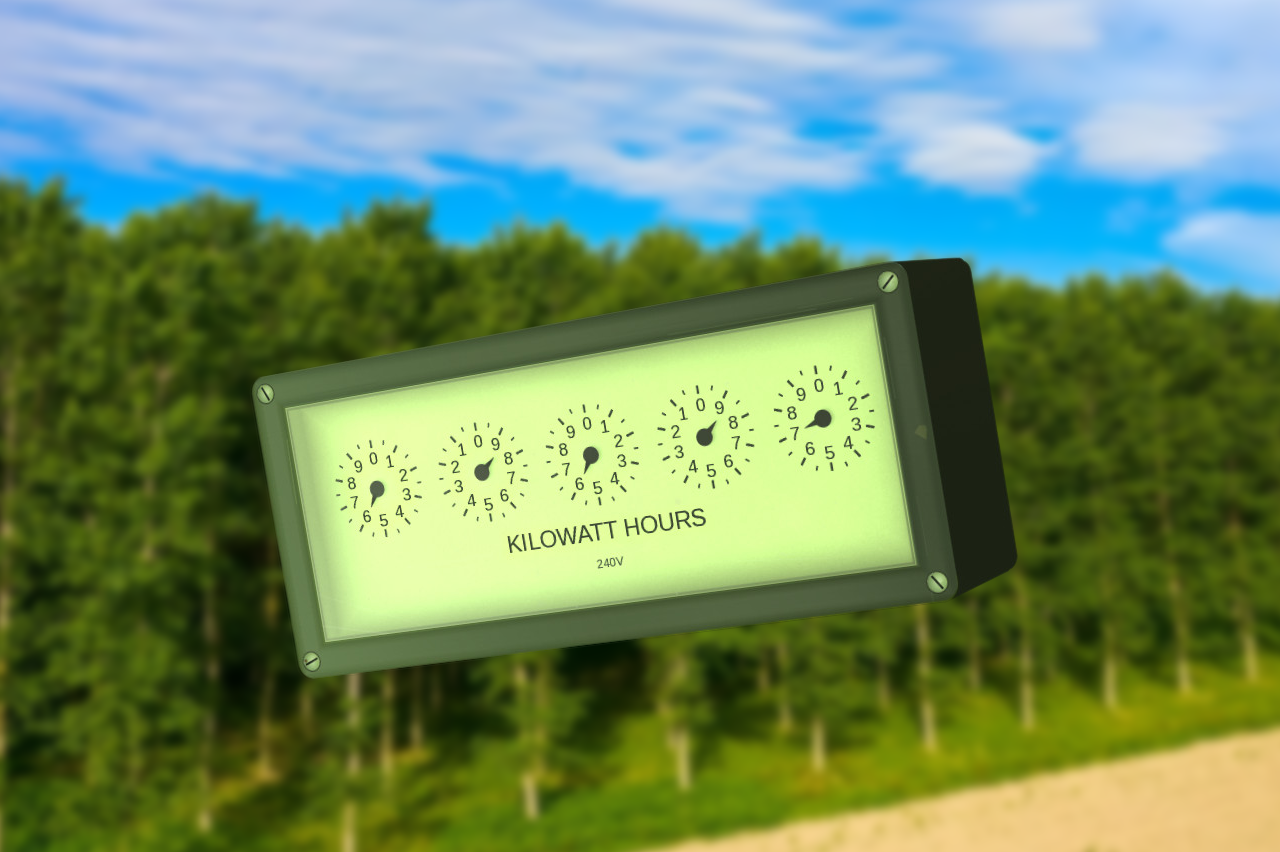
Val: 58587 kWh
